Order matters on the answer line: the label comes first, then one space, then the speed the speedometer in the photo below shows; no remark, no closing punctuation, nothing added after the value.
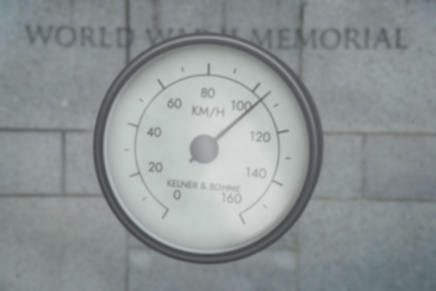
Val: 105 km/h
